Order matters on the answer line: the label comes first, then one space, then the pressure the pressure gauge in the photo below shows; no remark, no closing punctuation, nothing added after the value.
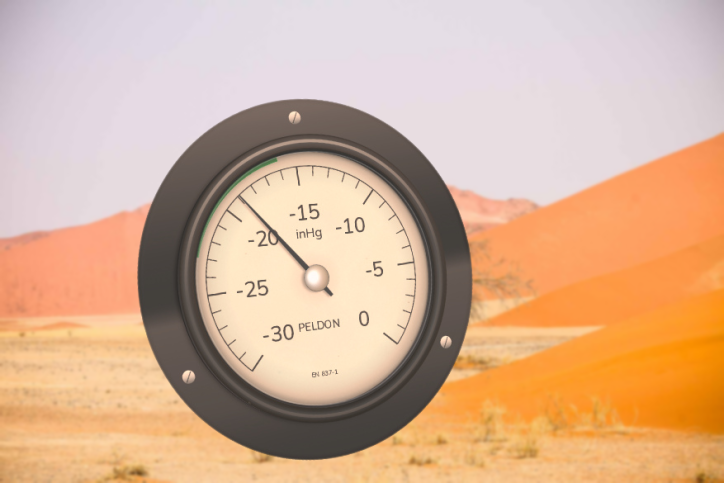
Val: -19 inHg
